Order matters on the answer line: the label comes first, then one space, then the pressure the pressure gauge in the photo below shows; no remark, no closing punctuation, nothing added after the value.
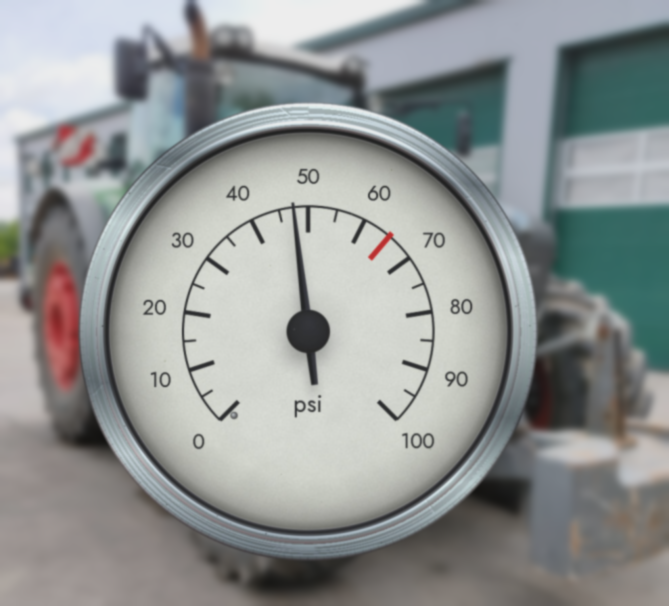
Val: 47.5 psi
